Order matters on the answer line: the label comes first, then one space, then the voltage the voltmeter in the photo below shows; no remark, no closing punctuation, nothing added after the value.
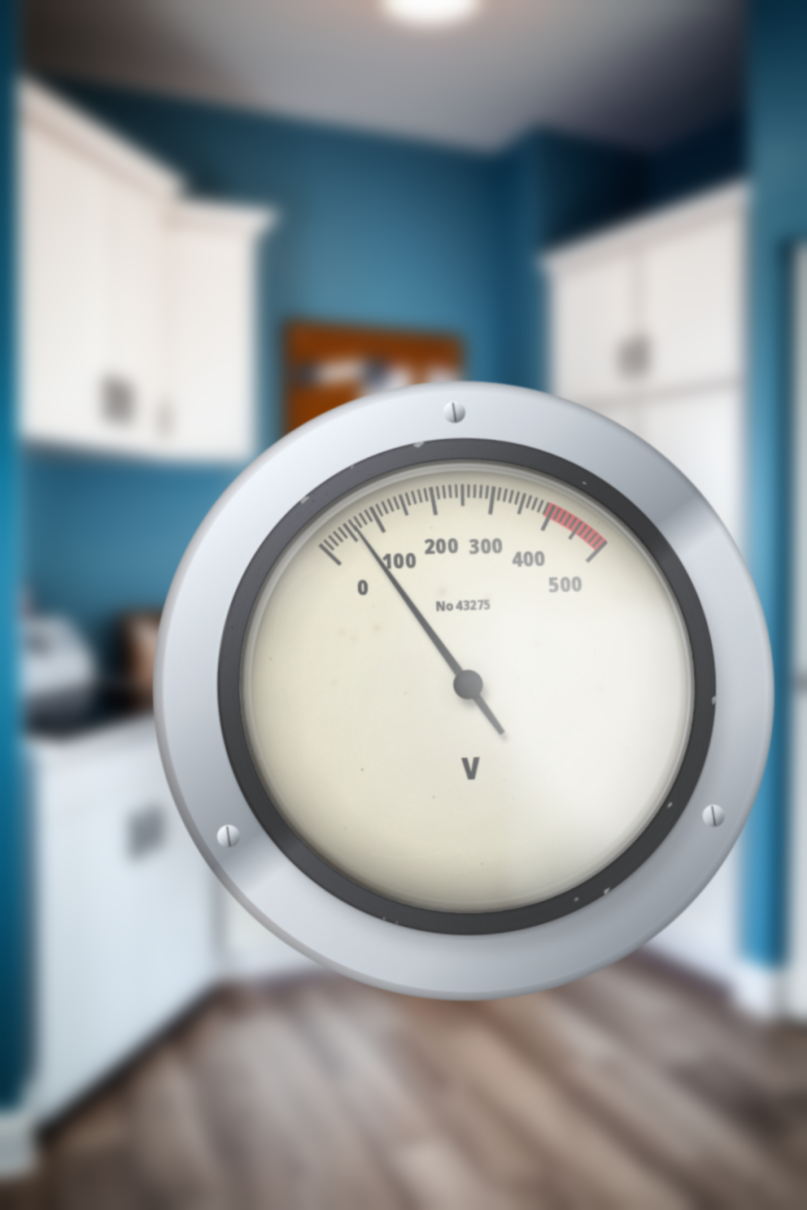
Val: 60 V
